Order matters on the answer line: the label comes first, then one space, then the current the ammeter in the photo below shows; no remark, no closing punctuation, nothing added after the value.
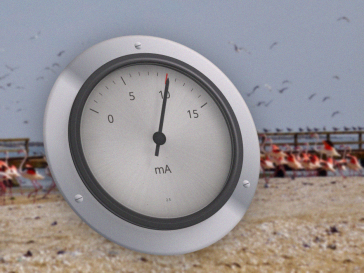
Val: 10 mA
